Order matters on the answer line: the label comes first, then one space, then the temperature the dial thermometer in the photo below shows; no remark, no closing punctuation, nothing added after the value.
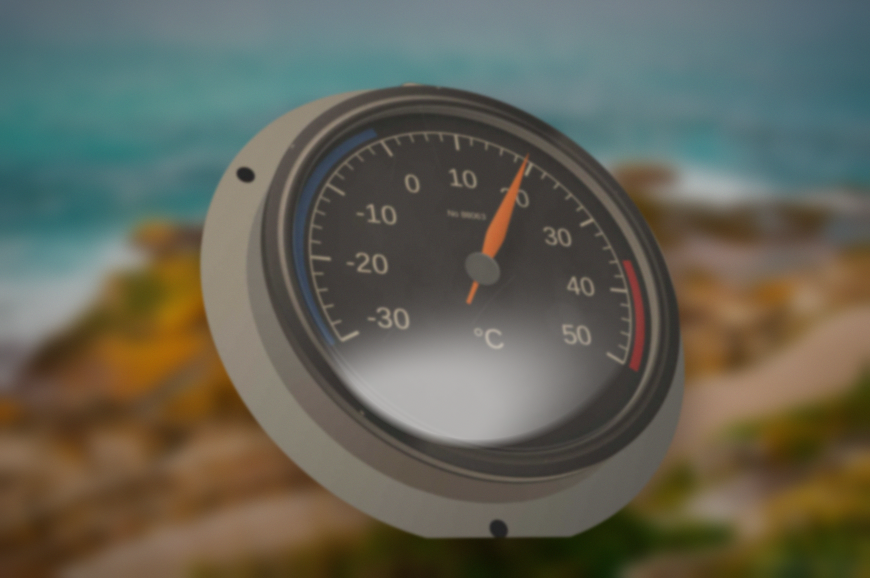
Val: 19 °C
